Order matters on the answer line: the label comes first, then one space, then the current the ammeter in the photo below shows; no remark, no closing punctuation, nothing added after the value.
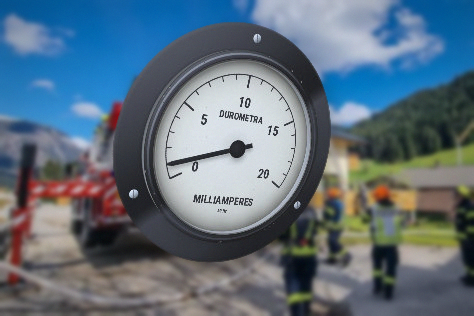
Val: 1 mA
